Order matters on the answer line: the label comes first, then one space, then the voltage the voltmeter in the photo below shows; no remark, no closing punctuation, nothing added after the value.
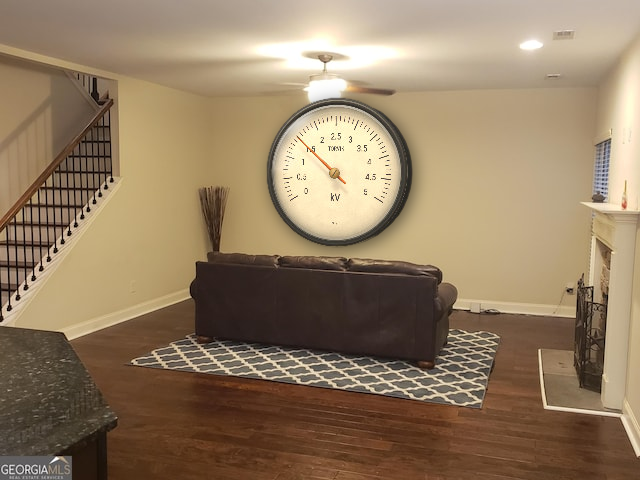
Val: 1.5 kV
